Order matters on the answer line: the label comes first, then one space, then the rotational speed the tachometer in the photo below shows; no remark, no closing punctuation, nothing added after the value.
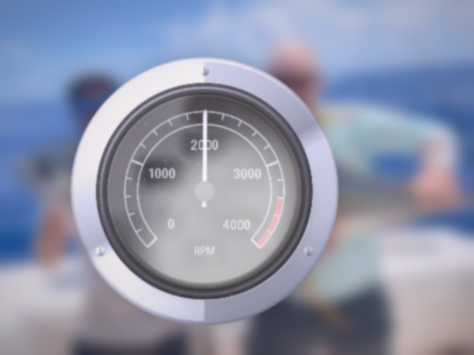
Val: 2000 rpm
